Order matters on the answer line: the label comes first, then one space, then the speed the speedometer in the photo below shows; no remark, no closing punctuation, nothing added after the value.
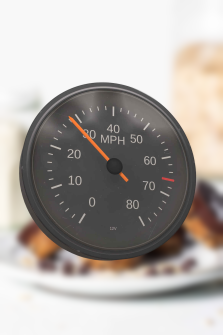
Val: 28 mph
